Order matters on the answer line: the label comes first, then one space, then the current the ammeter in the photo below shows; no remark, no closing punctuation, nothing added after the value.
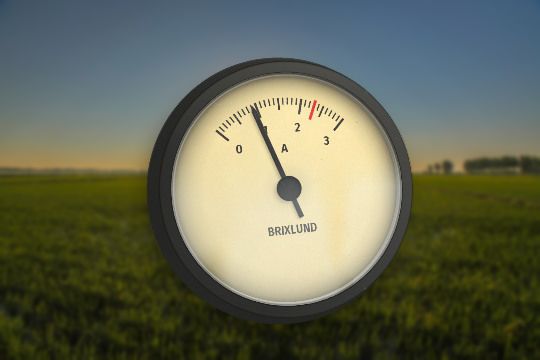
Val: 0.9 A
